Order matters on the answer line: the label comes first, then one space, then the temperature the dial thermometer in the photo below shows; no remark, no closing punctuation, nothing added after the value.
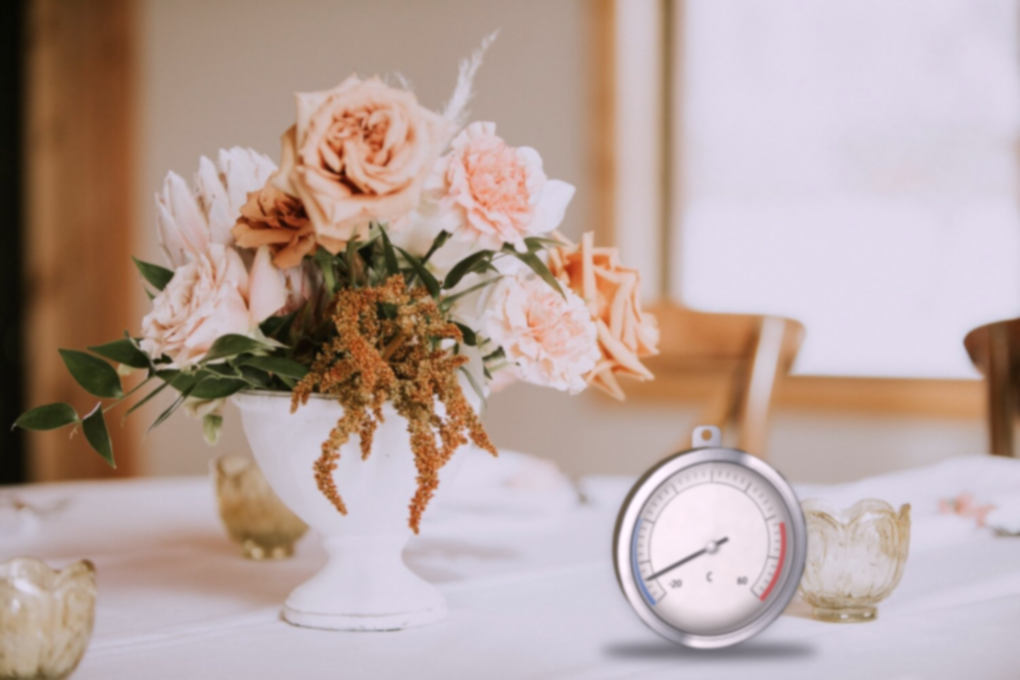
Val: -14 °C
